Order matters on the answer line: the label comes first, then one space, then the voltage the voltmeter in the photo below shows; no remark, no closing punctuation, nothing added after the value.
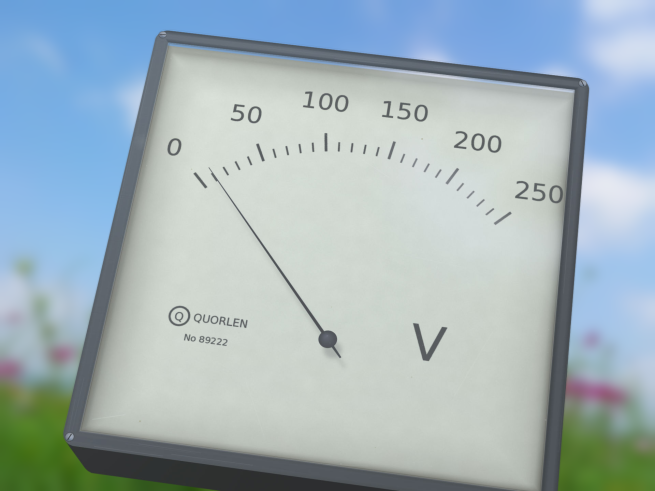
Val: 10 V
